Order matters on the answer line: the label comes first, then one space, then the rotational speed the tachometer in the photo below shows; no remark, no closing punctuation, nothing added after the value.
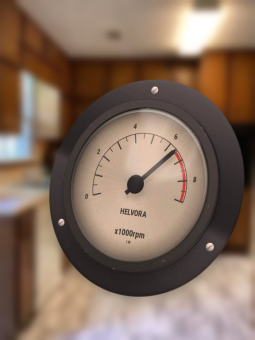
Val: 6500 rpm
